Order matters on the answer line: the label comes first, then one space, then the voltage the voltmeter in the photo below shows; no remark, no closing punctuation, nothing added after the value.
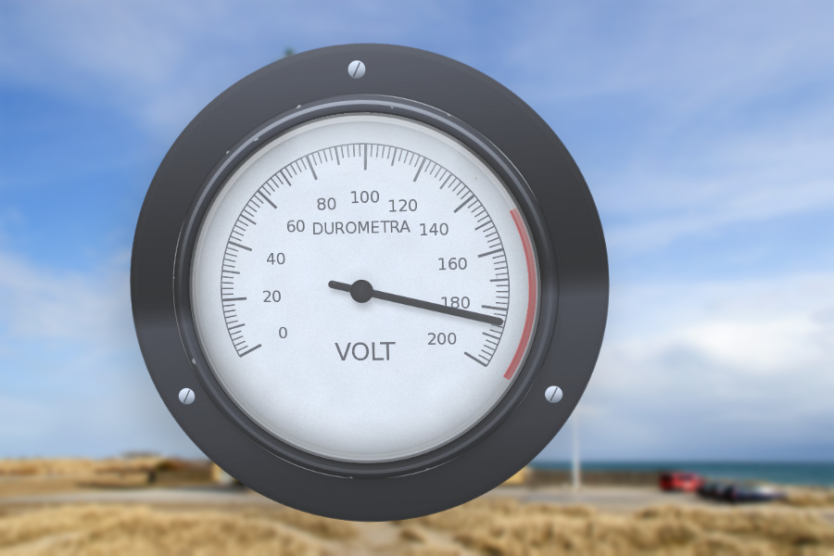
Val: 184 V
